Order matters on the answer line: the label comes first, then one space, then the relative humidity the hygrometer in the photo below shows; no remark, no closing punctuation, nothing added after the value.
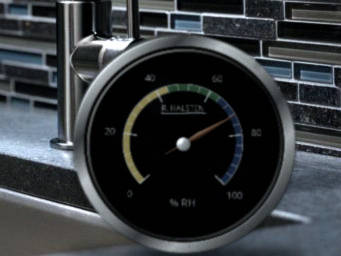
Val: 72 %
